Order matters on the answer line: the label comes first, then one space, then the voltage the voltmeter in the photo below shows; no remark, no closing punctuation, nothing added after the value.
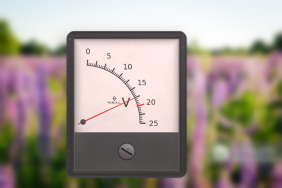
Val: 17.5 V
